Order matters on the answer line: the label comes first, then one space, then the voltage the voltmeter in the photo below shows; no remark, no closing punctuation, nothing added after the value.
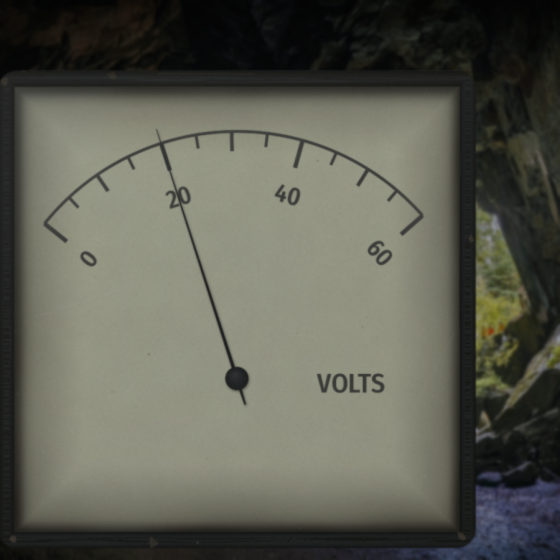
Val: 20 V
